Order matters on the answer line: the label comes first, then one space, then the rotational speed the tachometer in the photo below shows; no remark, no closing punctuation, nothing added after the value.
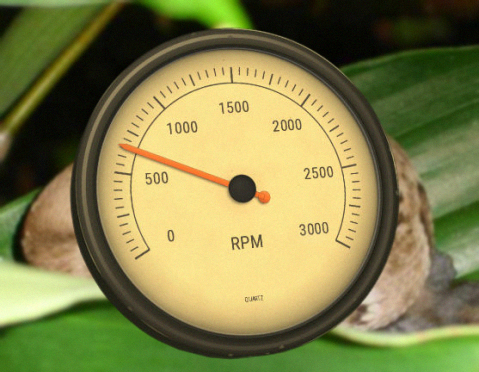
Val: 650 rpm
